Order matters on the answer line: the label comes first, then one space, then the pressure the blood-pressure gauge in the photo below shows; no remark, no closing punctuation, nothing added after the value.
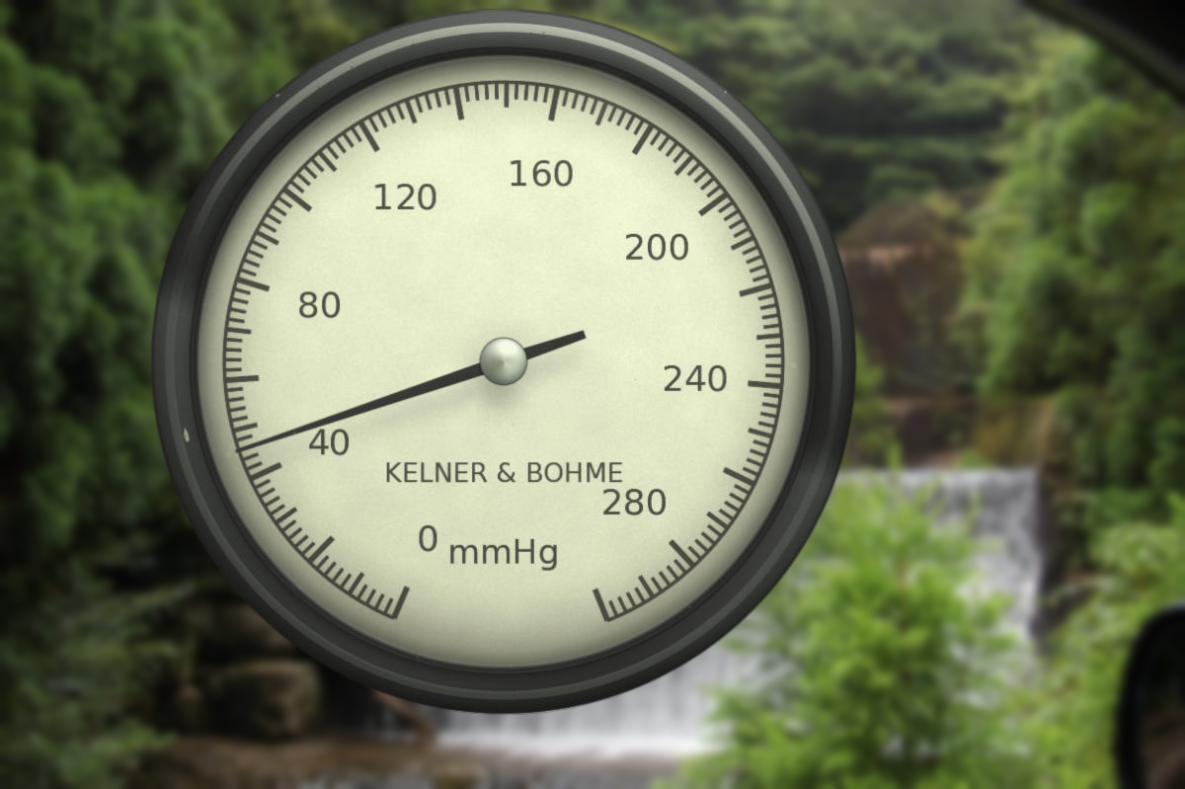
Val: 46 mmHg
